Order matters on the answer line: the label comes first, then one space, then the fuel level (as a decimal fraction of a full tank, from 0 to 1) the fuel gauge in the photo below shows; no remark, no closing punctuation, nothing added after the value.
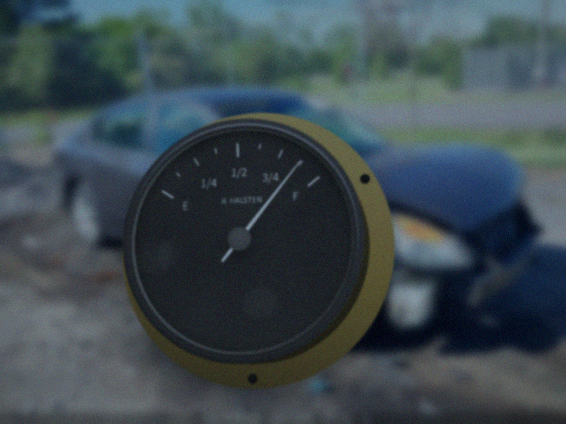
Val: 0.875
